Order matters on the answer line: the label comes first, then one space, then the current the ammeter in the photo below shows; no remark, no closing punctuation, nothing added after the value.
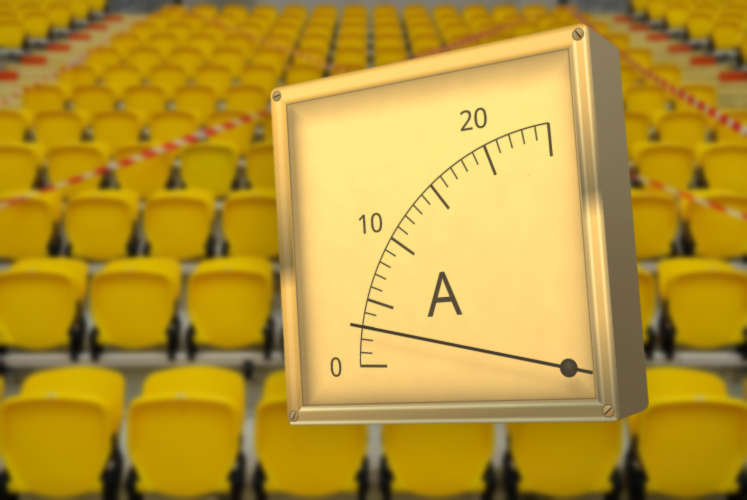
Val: 3 A
